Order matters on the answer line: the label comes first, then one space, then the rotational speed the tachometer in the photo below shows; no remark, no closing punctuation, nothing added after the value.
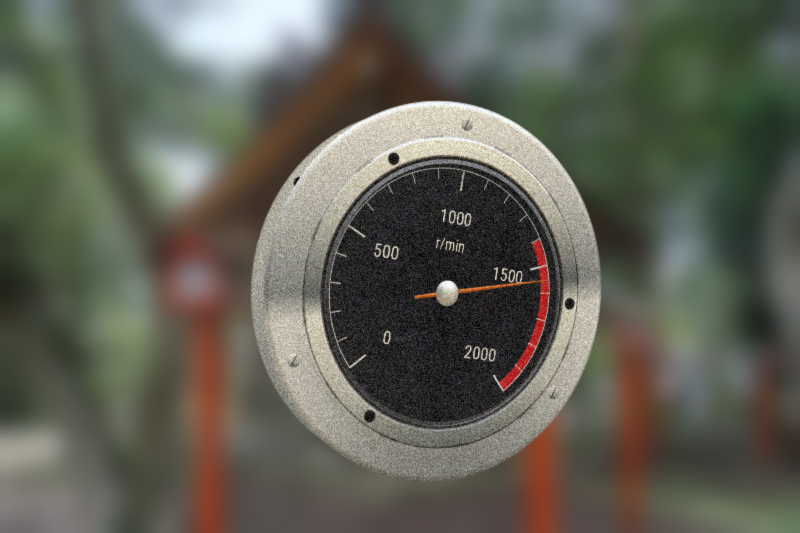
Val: 1550 rpm
